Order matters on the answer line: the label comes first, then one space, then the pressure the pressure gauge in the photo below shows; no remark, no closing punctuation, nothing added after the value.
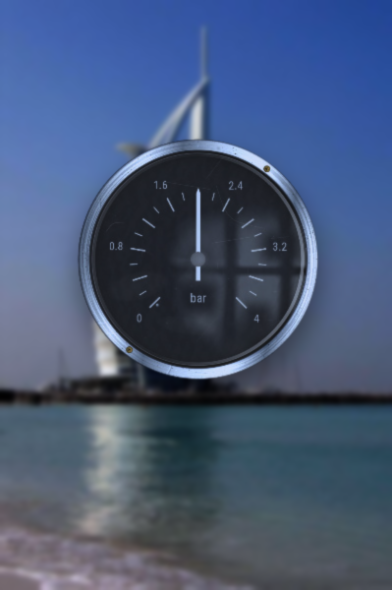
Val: 2 bar
